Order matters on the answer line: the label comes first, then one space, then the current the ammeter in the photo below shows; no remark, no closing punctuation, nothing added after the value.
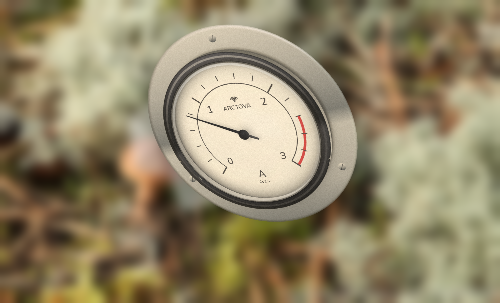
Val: 0.8 A
